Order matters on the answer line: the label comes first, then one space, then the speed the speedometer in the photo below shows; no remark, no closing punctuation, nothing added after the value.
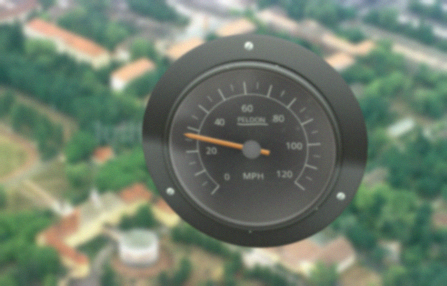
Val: 27.5 mph
